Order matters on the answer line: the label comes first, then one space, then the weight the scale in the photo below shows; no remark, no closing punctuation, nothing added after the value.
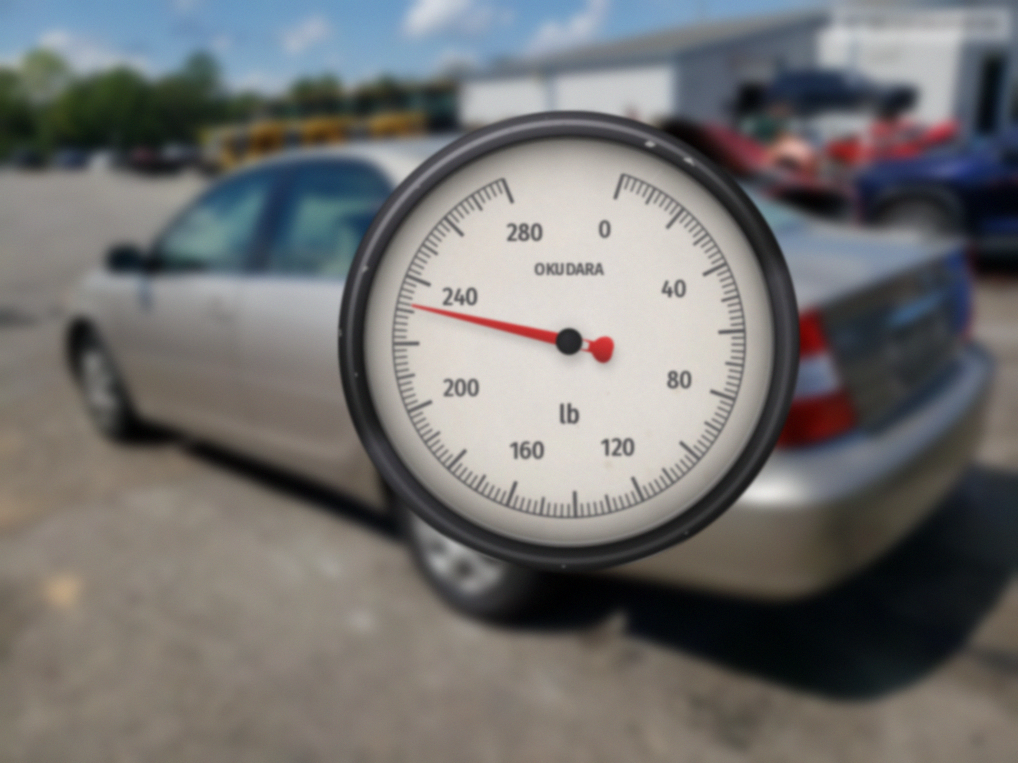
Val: 232 lb
